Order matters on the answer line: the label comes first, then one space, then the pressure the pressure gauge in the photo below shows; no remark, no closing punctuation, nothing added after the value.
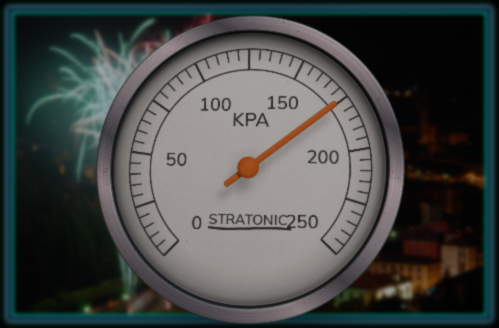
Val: 175 kPa
